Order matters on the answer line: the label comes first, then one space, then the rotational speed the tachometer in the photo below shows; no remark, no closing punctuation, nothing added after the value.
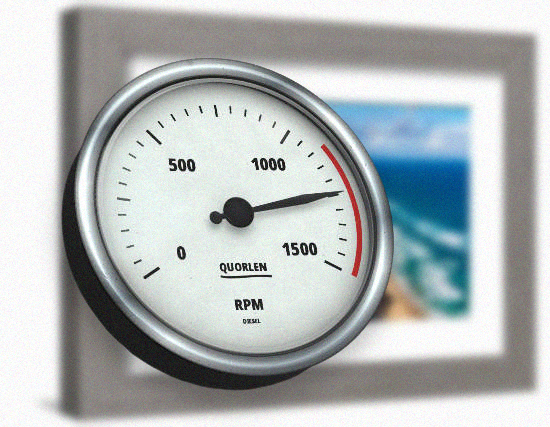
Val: 1250 rpm
